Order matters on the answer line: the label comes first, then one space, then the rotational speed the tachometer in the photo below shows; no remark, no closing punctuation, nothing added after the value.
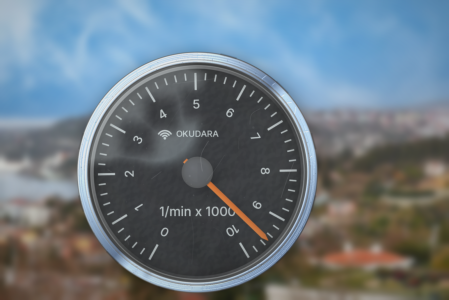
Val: 9500 rpm
